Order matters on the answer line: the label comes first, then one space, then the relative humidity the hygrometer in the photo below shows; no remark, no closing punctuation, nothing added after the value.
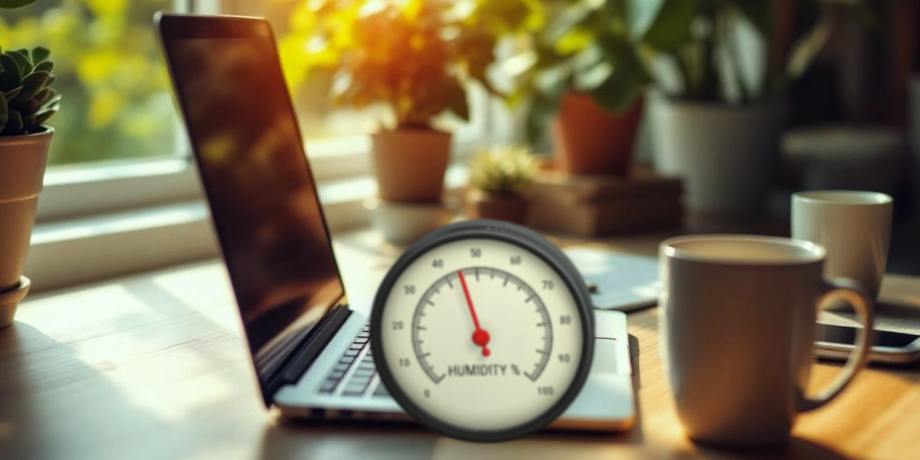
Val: 45 %
